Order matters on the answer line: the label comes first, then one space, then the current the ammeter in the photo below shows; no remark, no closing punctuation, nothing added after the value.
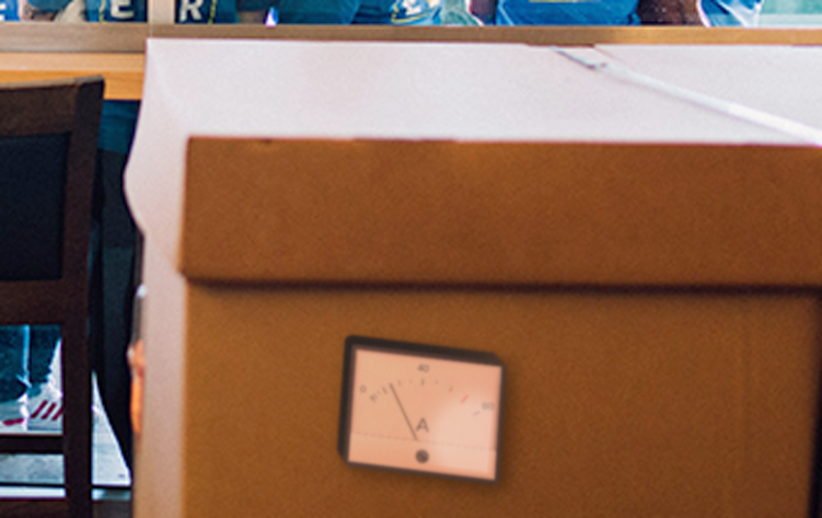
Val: 25 A
